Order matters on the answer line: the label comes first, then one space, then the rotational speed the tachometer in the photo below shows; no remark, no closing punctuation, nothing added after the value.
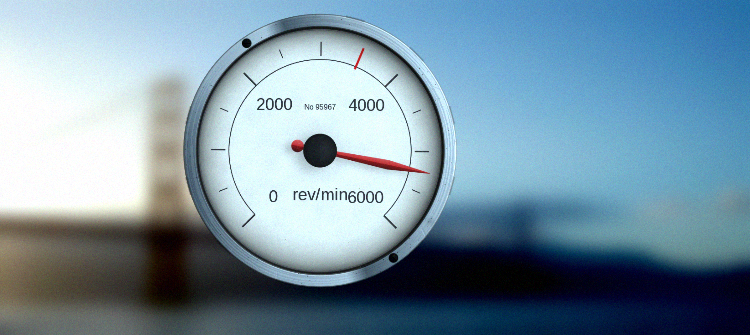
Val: 5250 rpm
